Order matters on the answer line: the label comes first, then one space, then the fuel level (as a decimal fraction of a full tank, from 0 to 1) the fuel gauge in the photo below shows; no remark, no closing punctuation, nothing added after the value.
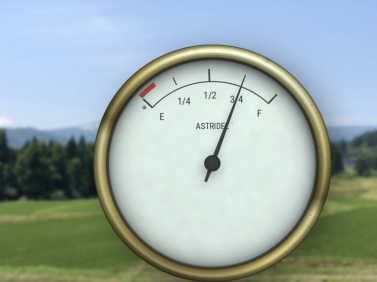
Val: 0.75
